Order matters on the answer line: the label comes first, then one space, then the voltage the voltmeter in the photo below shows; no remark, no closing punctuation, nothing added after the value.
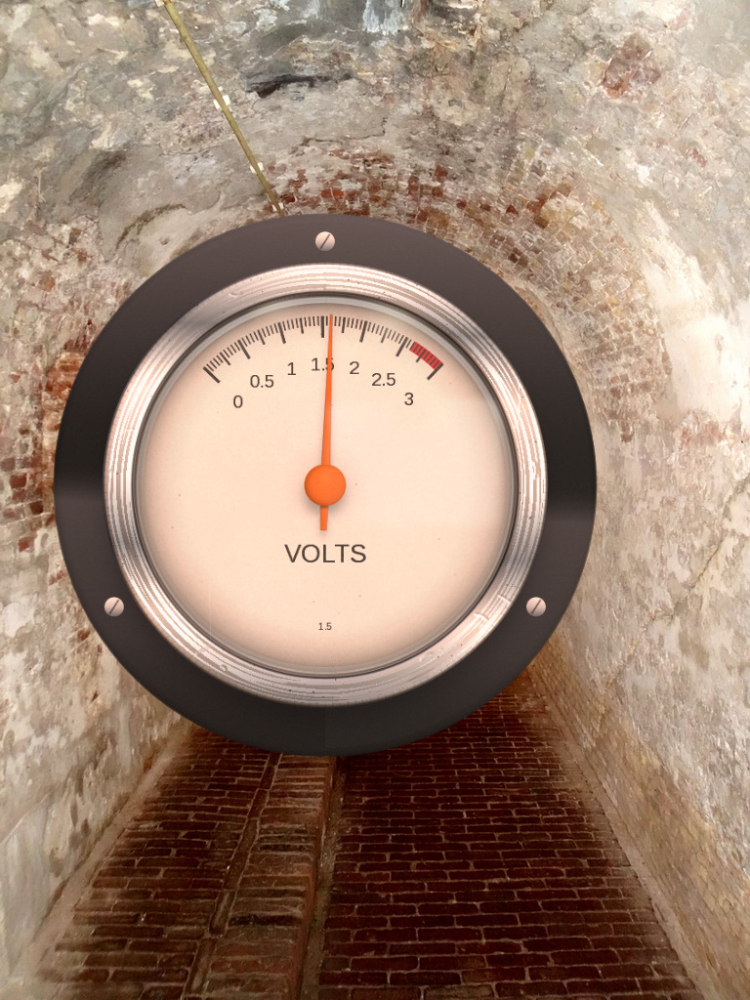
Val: 1.6 V
